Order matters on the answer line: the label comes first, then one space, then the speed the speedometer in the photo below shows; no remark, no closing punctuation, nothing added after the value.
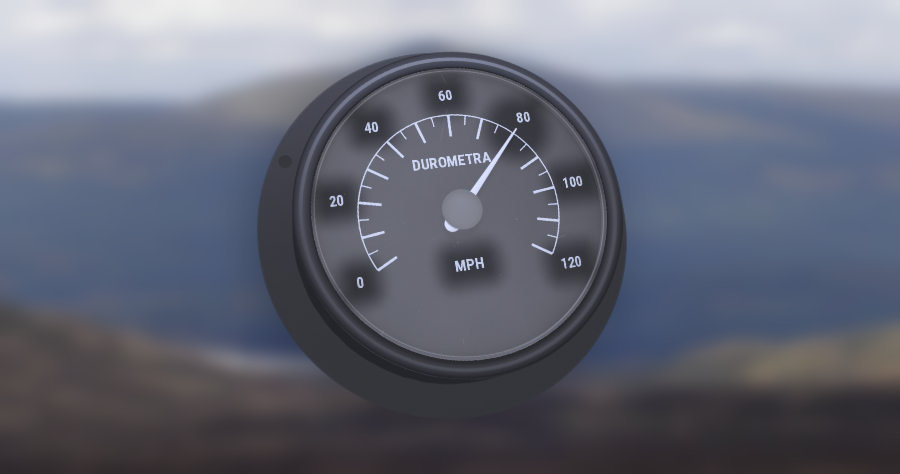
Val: 80 mph
